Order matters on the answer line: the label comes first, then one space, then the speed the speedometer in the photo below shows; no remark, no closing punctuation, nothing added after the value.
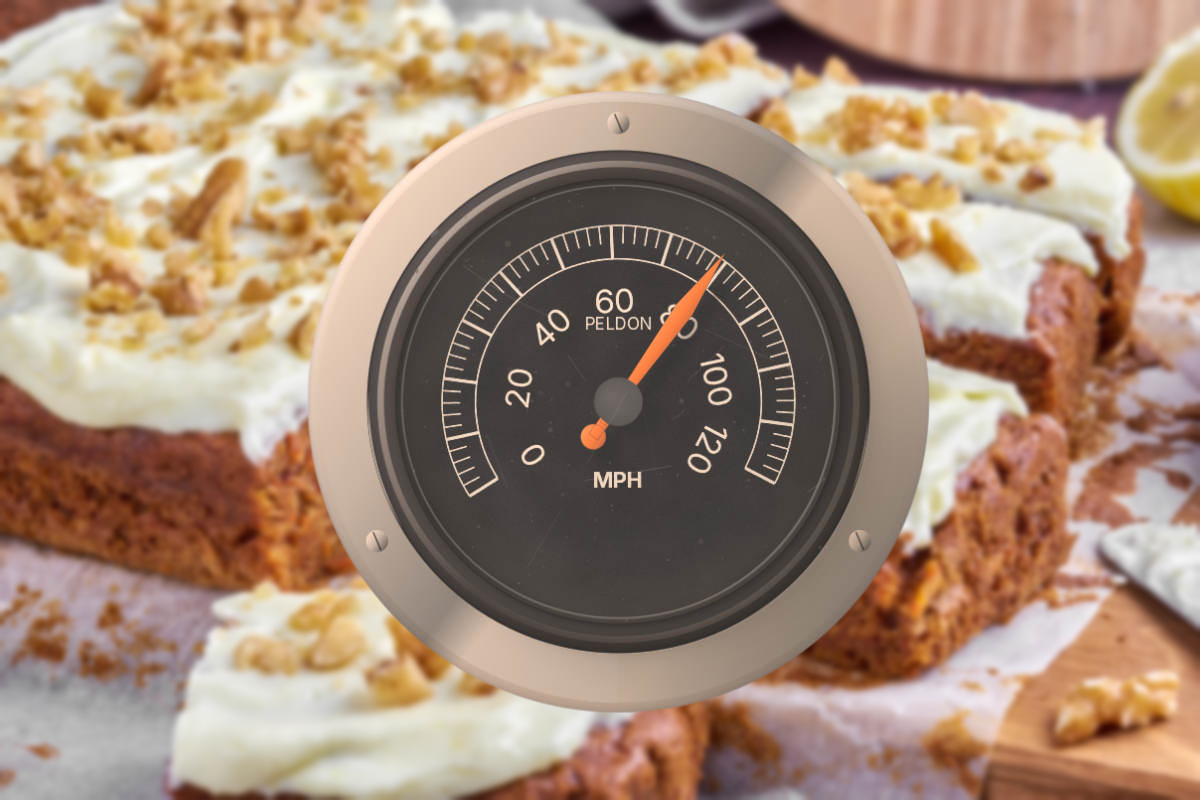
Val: 79 mph
